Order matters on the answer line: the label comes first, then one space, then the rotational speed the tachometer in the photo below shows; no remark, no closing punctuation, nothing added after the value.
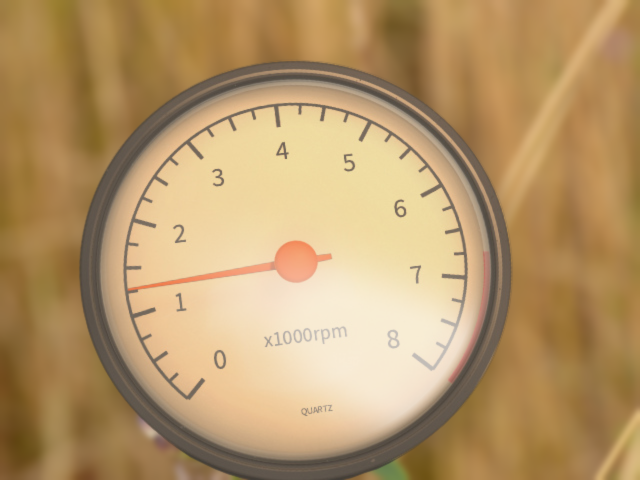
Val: 1250 rpm
